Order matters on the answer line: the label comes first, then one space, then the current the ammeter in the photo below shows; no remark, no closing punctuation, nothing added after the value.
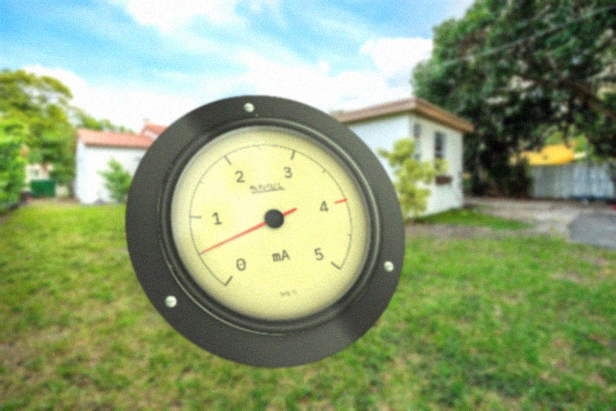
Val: 0.5 mA
